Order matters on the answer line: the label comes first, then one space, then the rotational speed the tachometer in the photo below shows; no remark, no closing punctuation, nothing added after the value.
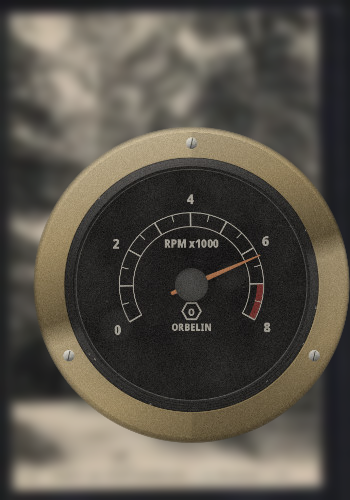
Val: 6250 rpm
